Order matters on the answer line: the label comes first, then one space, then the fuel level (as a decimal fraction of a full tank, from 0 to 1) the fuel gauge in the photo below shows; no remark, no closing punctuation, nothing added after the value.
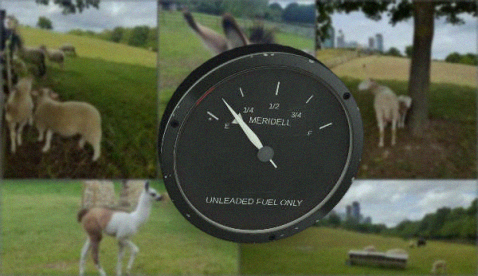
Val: 0.125
